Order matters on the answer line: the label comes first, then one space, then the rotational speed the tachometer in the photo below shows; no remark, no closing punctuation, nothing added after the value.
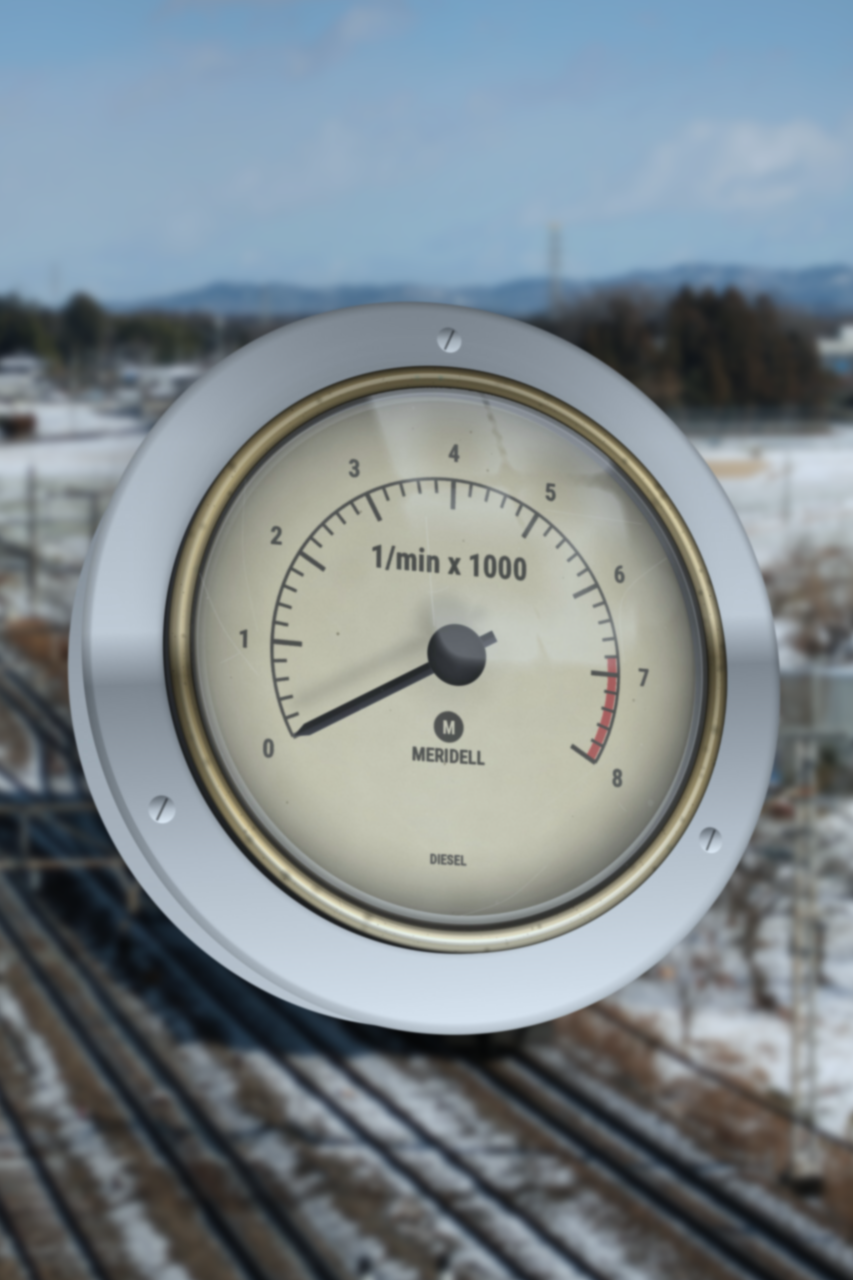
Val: 0 rpm
